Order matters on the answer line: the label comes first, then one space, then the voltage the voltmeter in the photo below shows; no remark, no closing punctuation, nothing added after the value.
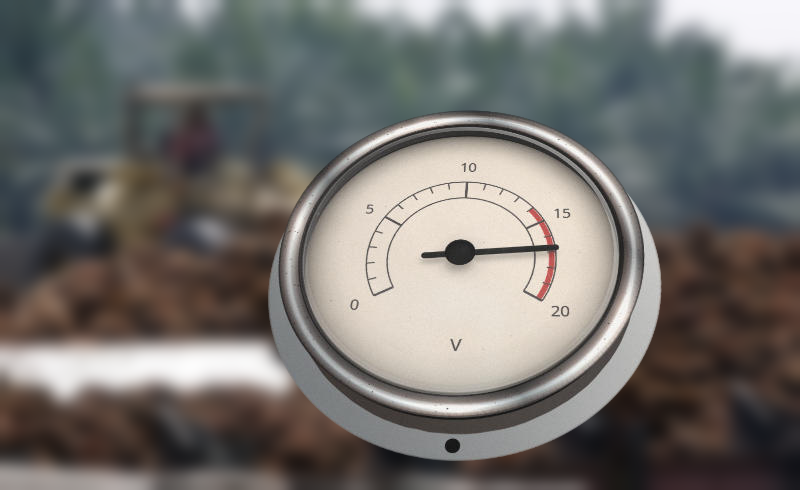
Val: 17 V
